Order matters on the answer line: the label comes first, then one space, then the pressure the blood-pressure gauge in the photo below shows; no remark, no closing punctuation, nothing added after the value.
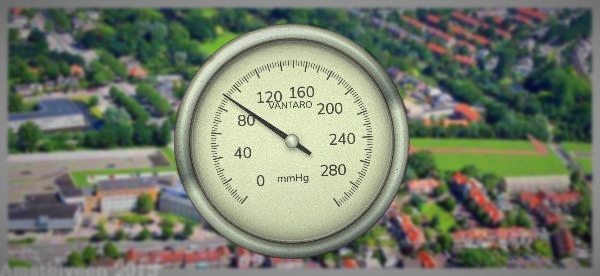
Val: 90 mmHg
